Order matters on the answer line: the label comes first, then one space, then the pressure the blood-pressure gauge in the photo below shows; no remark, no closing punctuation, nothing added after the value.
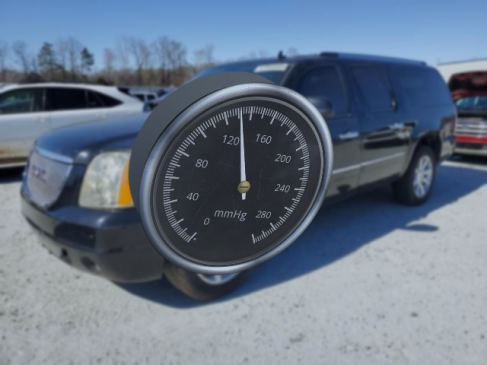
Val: 130 mmHg
